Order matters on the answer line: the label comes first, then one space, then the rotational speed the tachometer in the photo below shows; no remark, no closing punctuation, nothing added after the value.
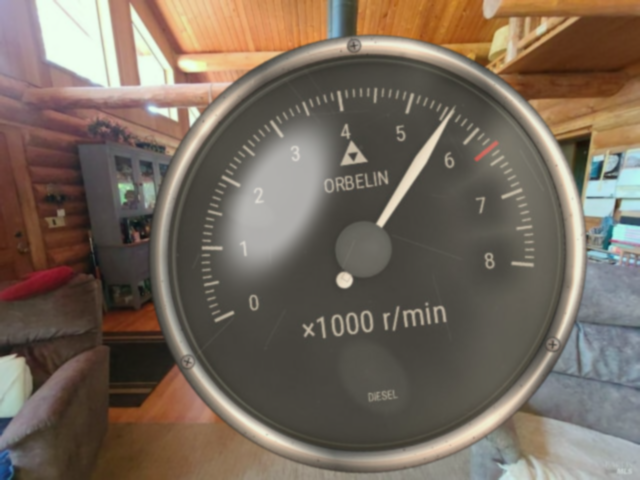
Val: 5600 rpm
